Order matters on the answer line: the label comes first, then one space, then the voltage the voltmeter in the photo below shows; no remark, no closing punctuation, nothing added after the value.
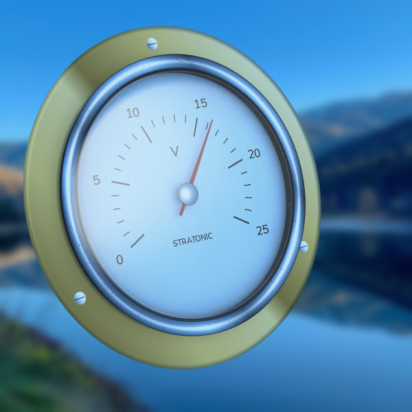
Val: 16 V
